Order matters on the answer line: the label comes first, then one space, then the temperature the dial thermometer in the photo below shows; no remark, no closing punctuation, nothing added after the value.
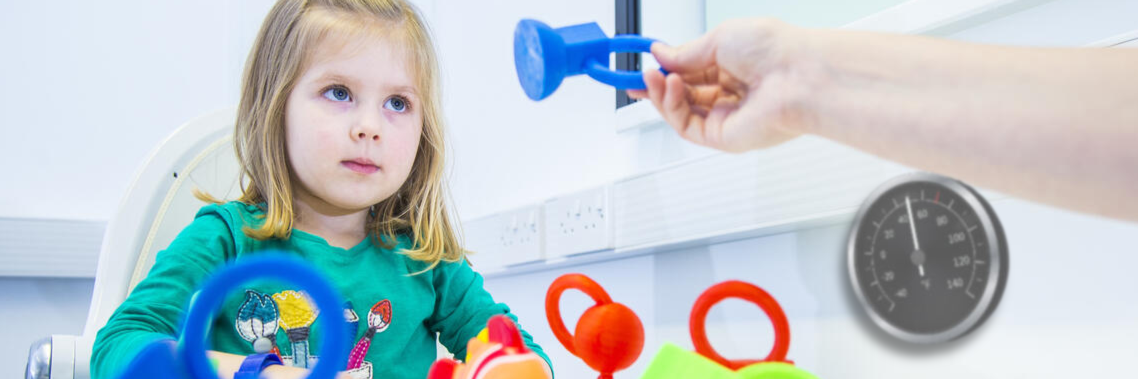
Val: 50 °F
